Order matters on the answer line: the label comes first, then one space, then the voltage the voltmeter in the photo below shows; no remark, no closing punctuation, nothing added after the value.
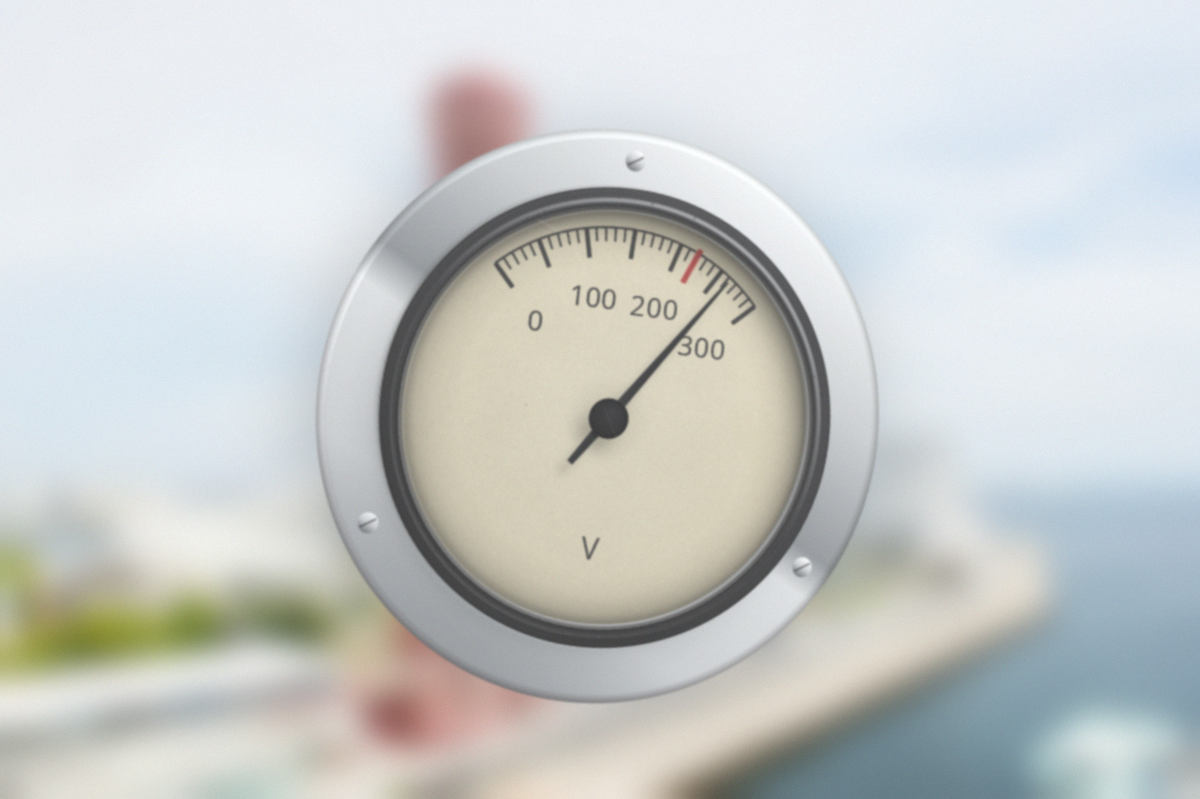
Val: 260 V
